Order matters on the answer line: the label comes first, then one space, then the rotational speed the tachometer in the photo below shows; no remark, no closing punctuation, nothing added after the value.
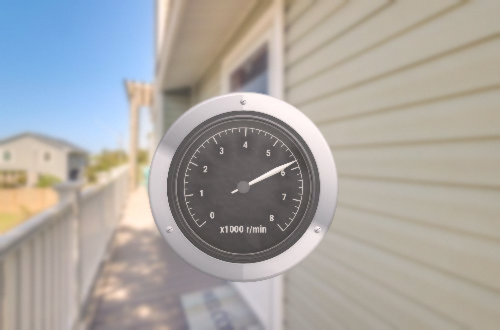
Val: 5800 rpm
